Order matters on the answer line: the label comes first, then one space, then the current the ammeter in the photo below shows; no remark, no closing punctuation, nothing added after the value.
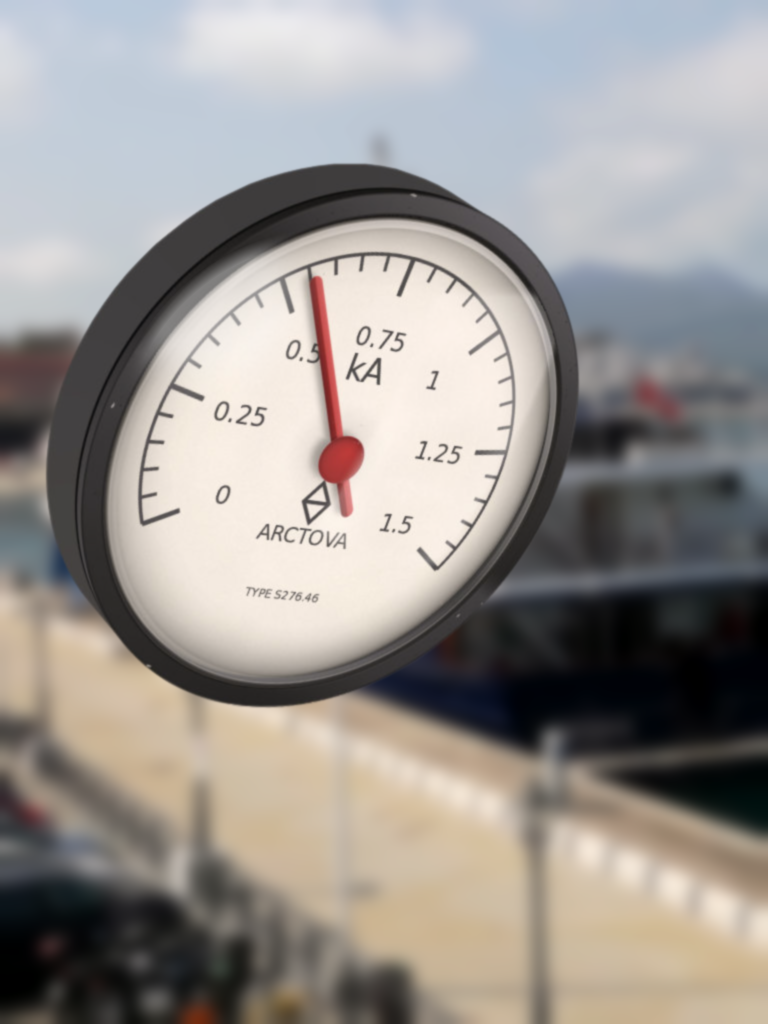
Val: 0.55 kA
